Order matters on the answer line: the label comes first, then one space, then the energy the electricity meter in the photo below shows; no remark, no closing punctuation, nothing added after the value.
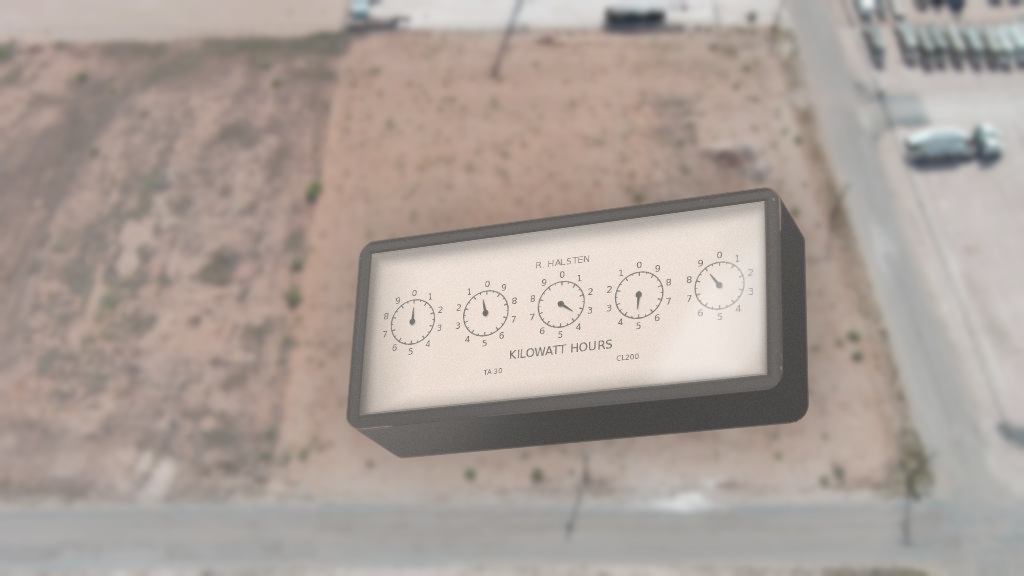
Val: 349 kWh
